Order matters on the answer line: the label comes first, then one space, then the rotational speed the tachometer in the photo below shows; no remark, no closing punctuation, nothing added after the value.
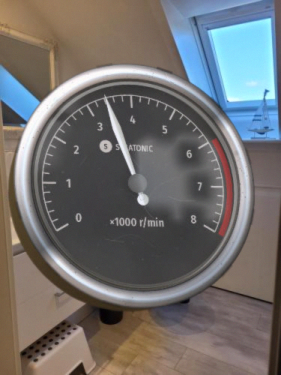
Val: 3400 rpm
